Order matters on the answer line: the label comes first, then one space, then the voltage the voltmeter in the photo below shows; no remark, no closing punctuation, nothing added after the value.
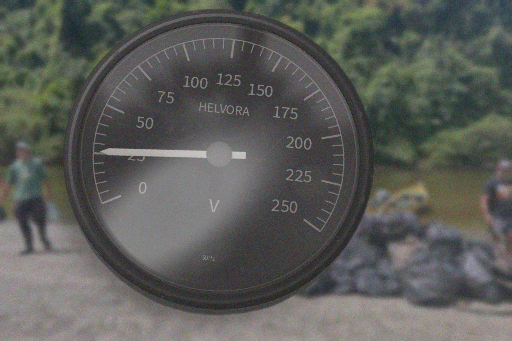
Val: 25 V
